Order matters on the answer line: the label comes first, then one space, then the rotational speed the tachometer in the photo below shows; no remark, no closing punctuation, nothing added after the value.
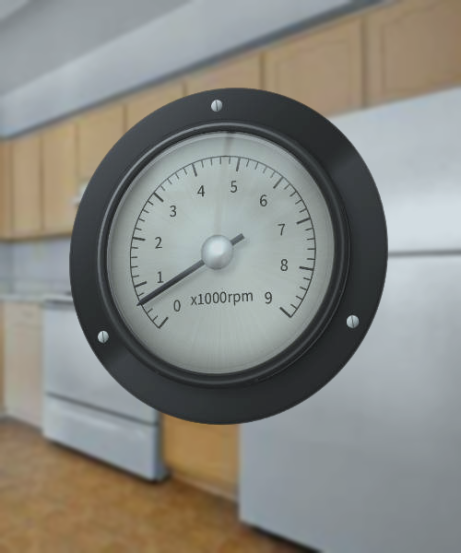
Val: 600 rpm
